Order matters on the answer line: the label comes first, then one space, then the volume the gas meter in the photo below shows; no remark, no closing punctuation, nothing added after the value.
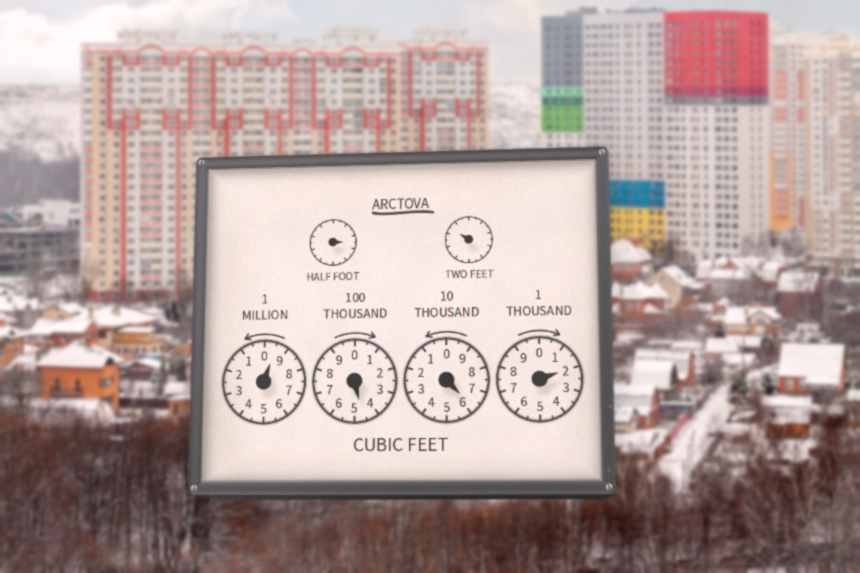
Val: 946200 ft³
